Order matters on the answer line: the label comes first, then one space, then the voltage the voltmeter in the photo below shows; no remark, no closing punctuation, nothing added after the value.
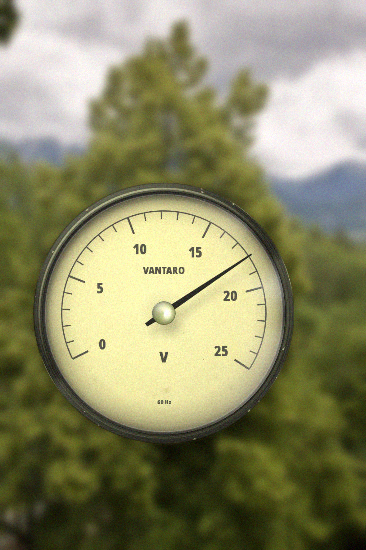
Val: 18 V
